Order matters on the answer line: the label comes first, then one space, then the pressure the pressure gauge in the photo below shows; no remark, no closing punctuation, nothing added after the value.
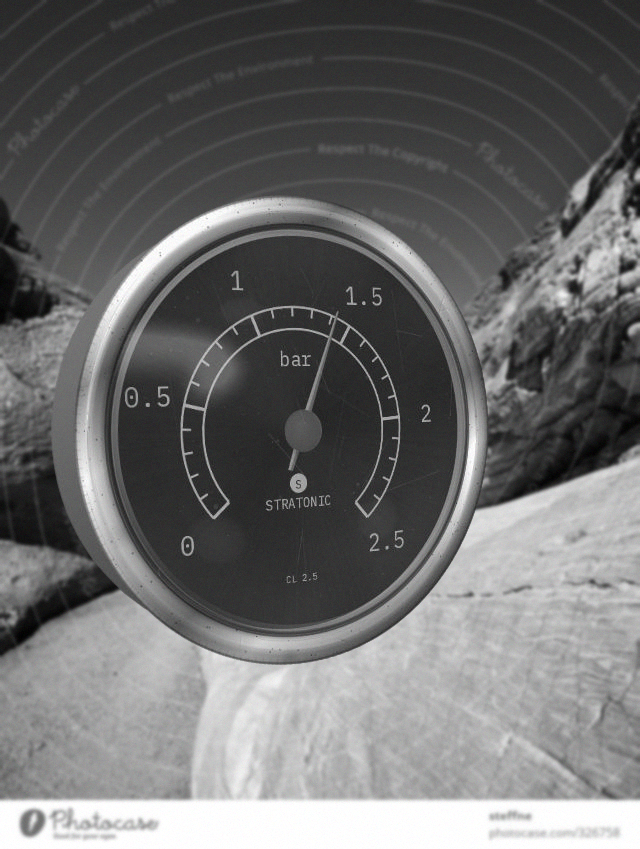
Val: 1.4 bar
